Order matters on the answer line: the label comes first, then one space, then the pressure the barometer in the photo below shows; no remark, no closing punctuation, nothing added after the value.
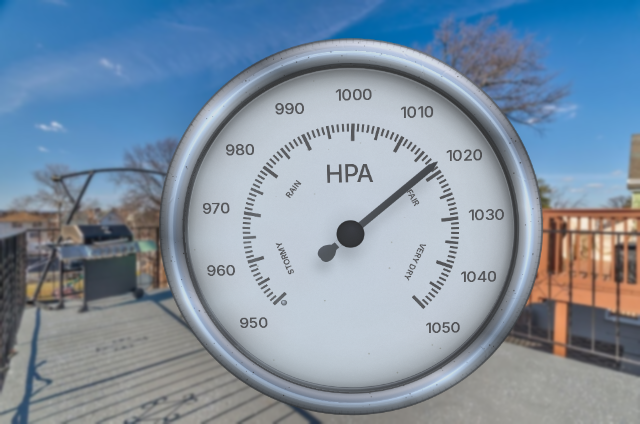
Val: 1018 hPa
